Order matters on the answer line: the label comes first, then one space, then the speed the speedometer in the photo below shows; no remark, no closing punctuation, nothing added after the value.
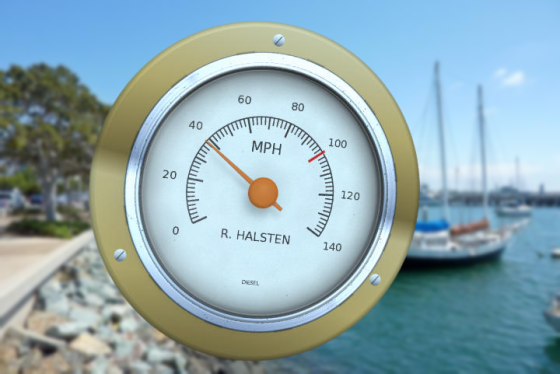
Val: 38 mph
